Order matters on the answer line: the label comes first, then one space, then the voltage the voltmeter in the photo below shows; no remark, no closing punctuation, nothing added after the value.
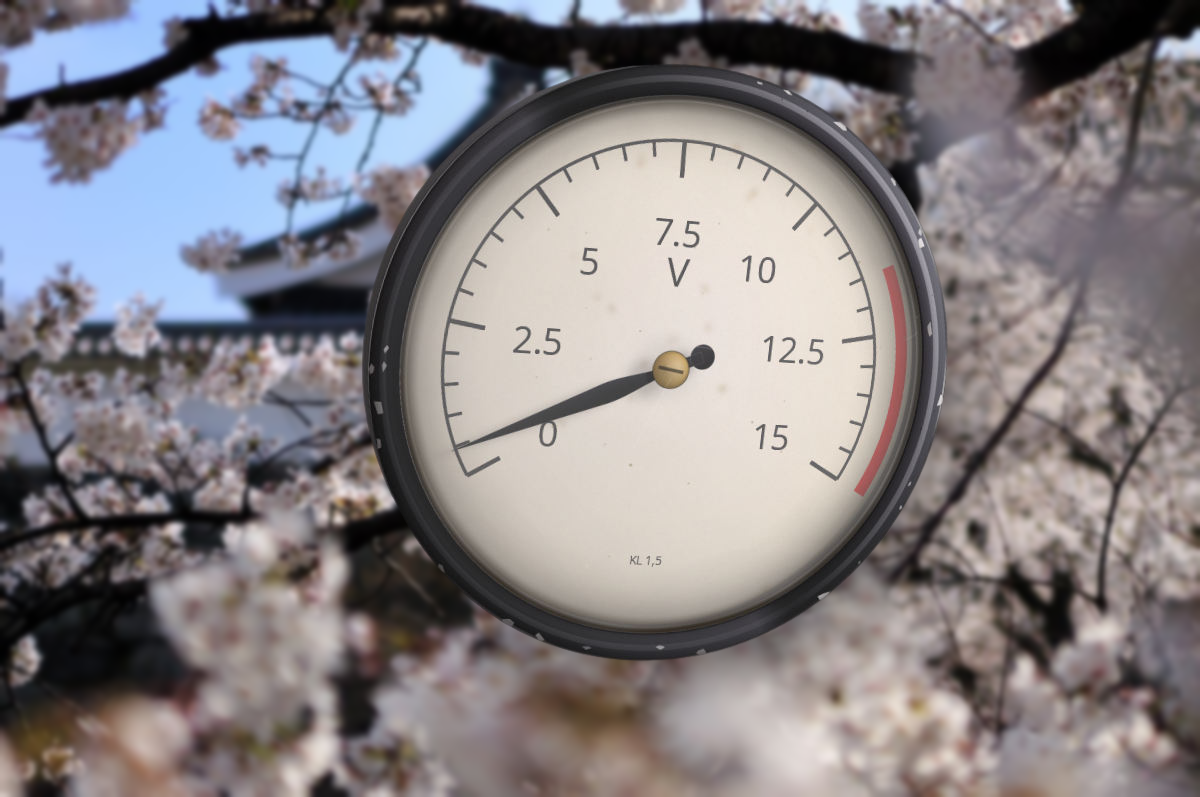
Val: 0.5 V
